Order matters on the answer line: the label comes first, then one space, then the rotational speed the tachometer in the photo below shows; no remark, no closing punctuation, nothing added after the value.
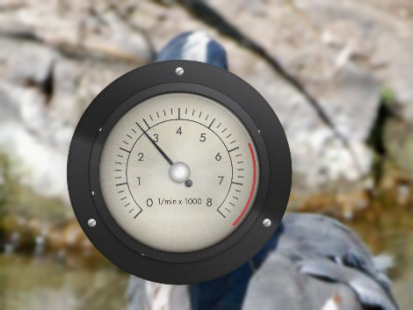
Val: 2800 rpm
